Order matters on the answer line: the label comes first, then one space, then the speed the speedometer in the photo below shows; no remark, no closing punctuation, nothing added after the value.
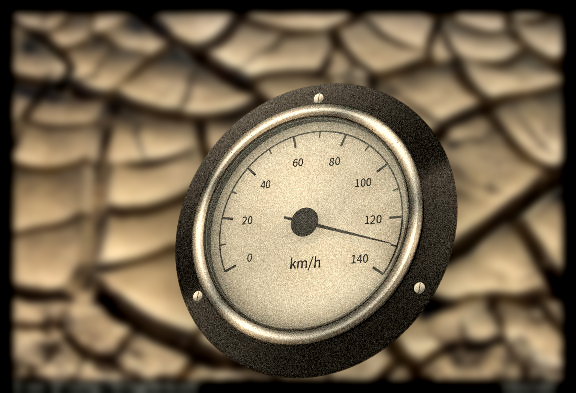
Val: 130 km/h
